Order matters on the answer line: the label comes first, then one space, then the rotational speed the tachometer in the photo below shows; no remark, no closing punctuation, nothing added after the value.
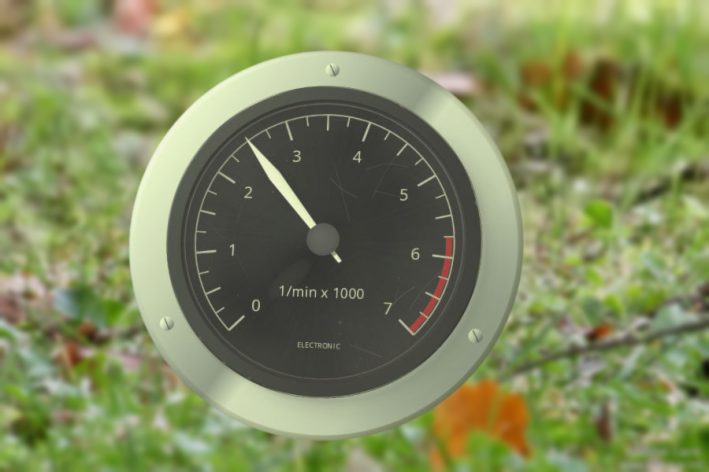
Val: 2500 rpm
